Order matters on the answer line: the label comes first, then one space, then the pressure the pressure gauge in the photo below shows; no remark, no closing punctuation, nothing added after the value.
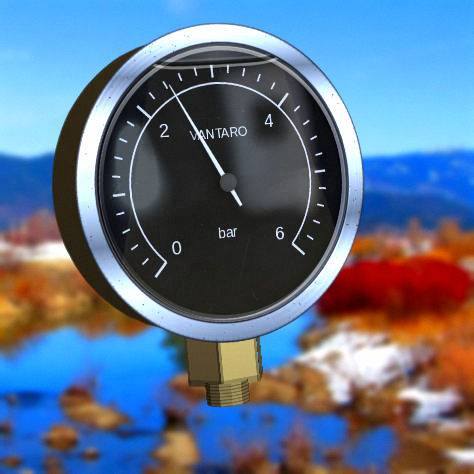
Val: 2.4 bar
